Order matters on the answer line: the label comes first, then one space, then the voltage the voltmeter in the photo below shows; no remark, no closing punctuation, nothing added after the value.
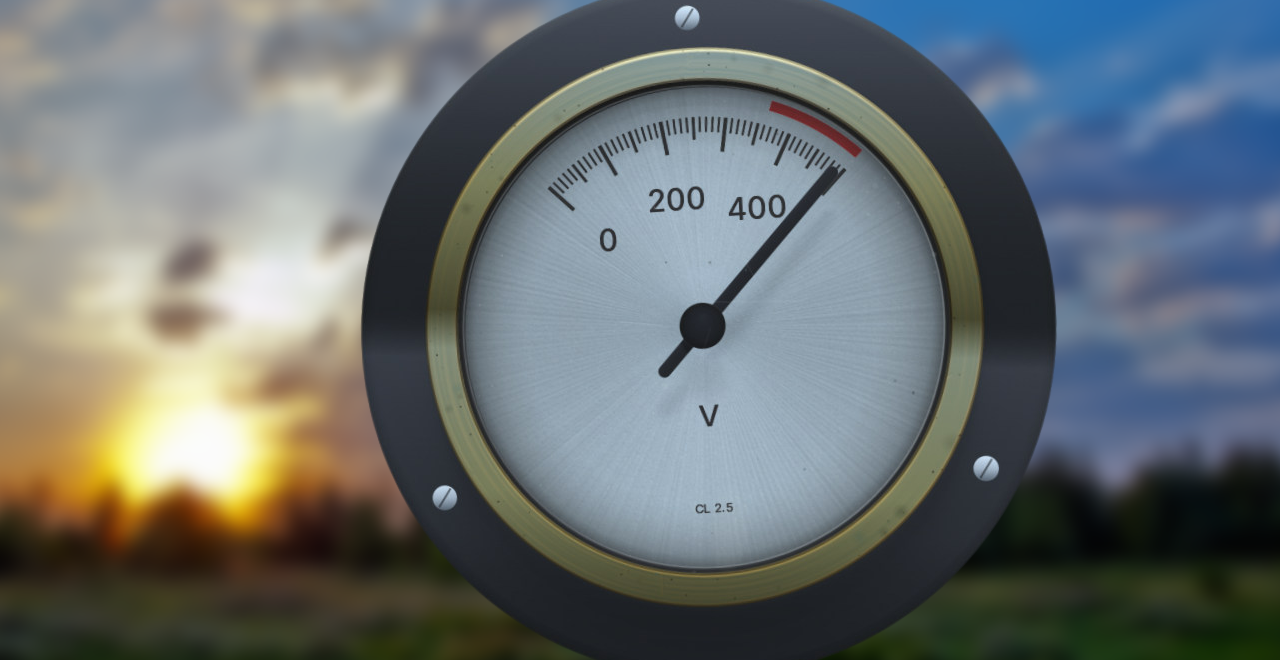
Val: 490 V
